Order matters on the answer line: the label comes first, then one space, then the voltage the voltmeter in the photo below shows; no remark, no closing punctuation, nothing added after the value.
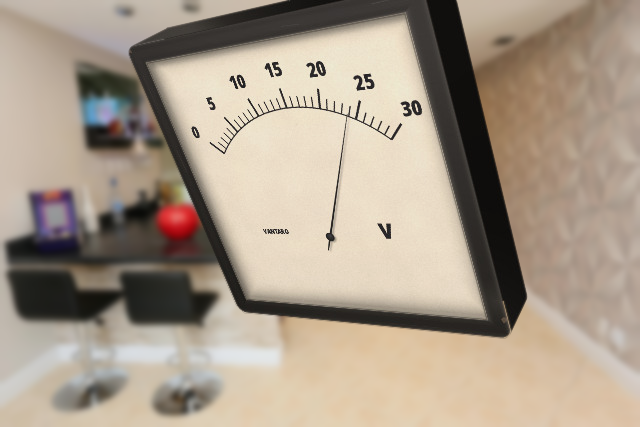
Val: 24 V
